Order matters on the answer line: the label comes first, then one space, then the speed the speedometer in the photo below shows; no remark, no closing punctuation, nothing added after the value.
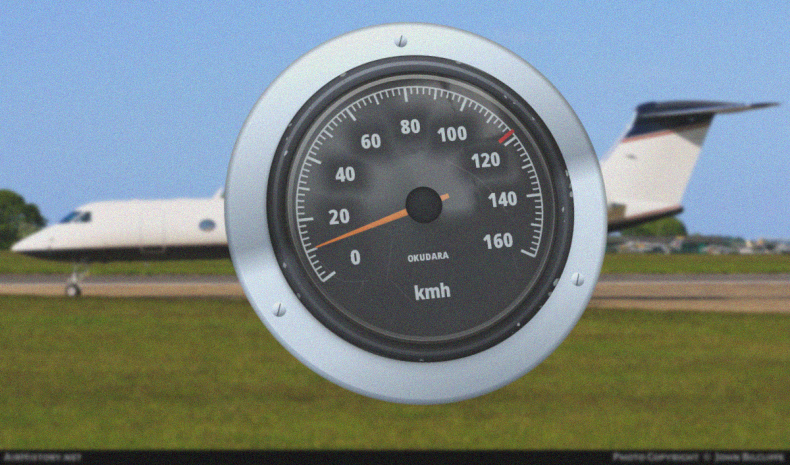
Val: 10 km/h
